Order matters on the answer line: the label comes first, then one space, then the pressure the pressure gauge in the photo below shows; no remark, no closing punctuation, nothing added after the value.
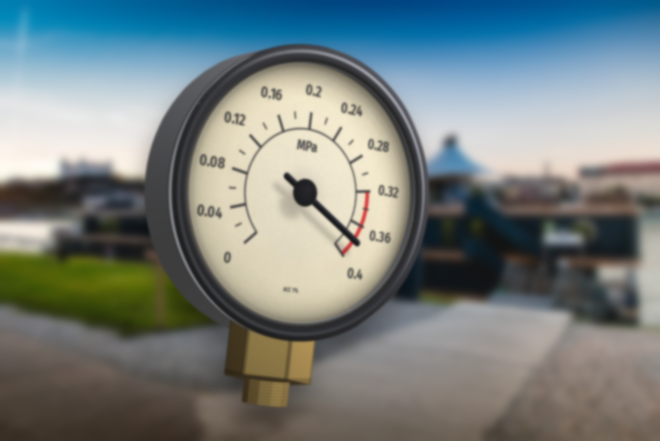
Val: 0.38 MPa
